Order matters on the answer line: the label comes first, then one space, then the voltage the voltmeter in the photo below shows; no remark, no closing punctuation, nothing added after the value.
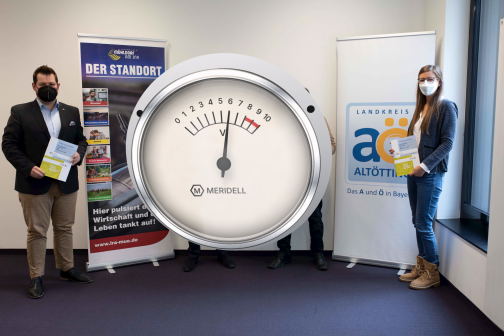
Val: 6 V
